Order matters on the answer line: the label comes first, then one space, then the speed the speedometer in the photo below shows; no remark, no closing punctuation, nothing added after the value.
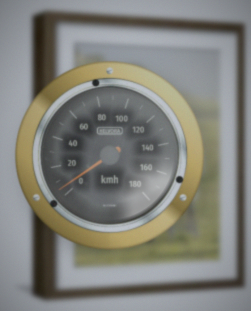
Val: 5 km/h
